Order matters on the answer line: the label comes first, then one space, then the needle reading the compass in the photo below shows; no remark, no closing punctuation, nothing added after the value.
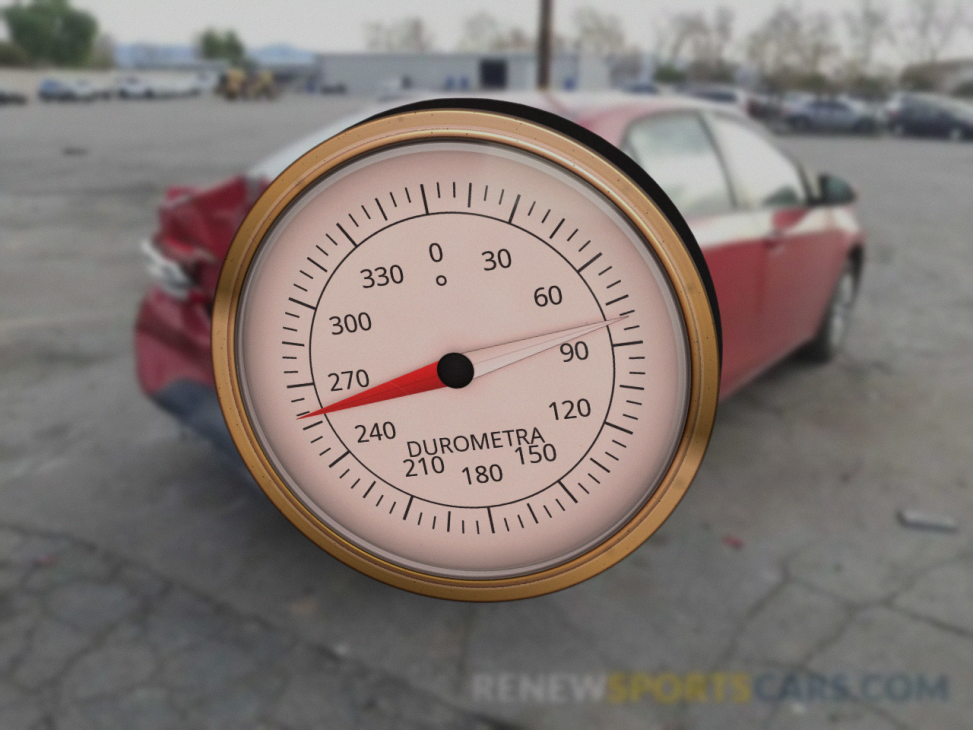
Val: 260 °
